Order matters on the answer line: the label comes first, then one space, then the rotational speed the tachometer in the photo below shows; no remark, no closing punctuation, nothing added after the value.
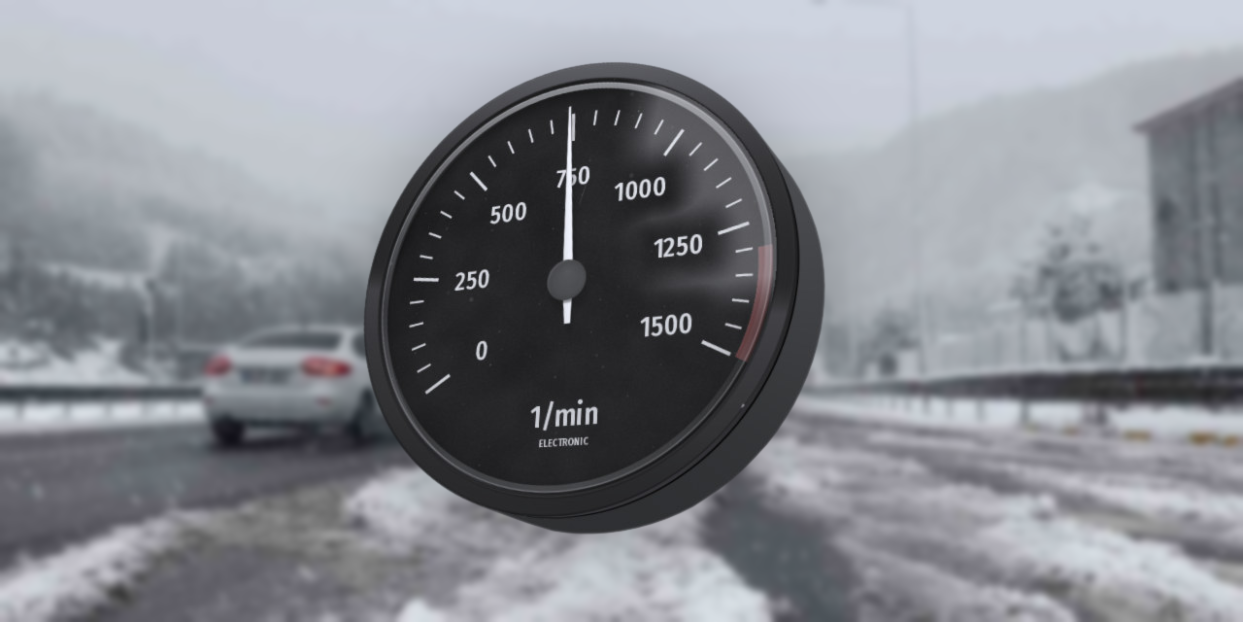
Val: 750 rpm
